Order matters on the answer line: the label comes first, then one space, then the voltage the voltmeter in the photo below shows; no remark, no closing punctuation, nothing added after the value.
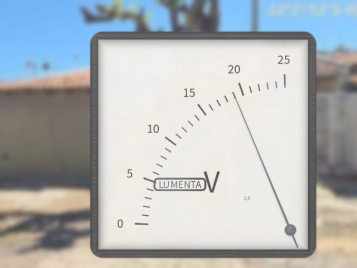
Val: 19 V
